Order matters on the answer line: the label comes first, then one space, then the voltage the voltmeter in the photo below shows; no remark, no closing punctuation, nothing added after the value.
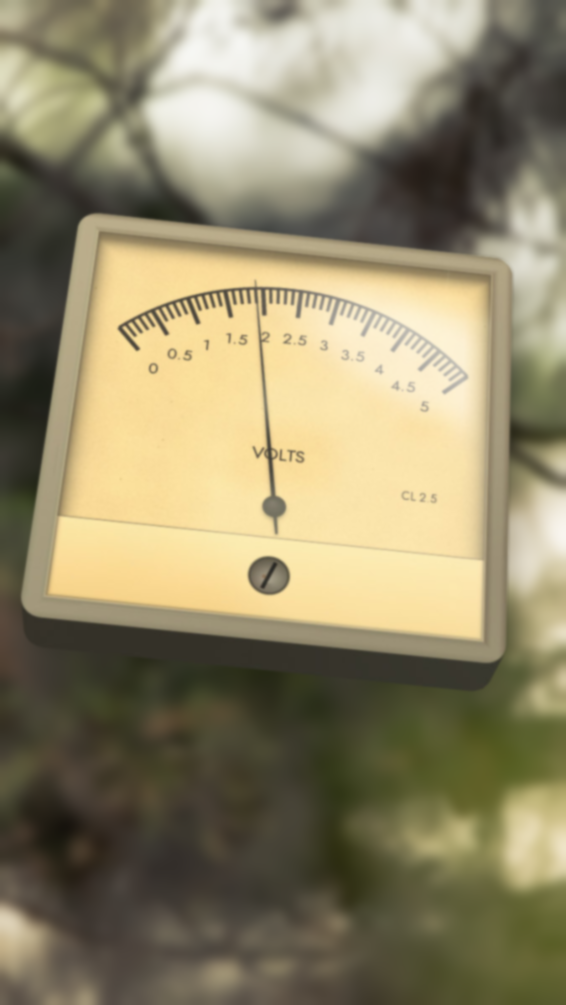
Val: 1.9 V
